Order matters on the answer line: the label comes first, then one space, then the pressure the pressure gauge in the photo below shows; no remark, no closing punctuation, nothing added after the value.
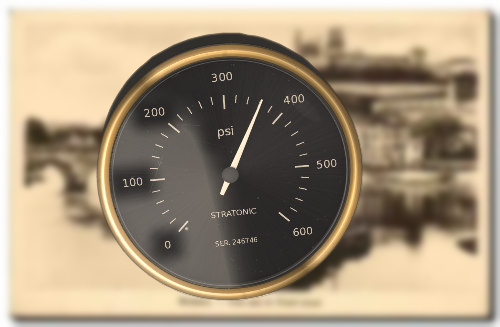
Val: 360 psi
